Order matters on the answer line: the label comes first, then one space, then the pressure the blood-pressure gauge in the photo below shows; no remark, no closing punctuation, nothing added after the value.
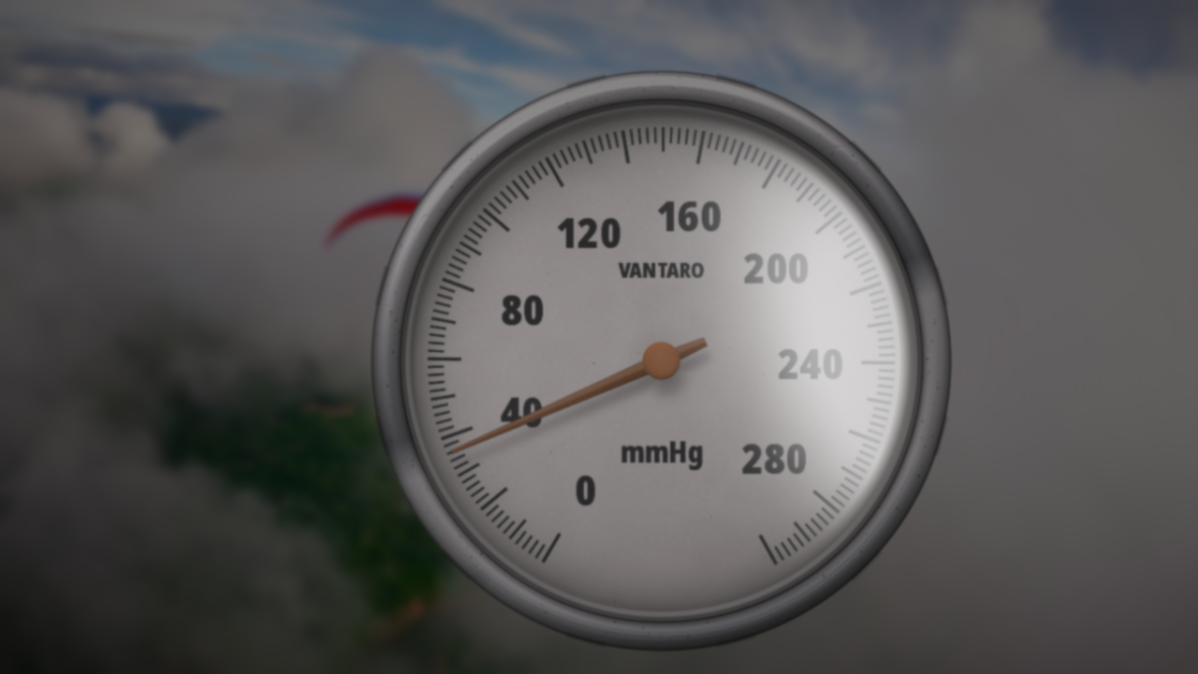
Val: 36 mmHg
